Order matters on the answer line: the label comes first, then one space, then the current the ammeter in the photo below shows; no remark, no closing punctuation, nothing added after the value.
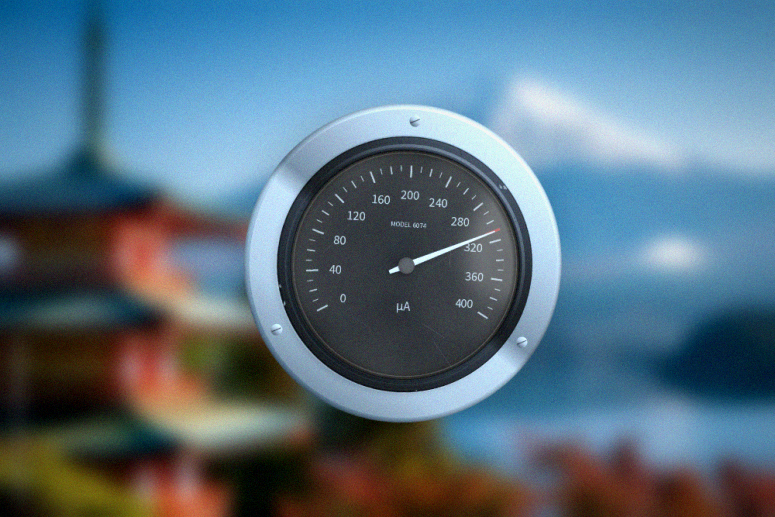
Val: 310 µA
